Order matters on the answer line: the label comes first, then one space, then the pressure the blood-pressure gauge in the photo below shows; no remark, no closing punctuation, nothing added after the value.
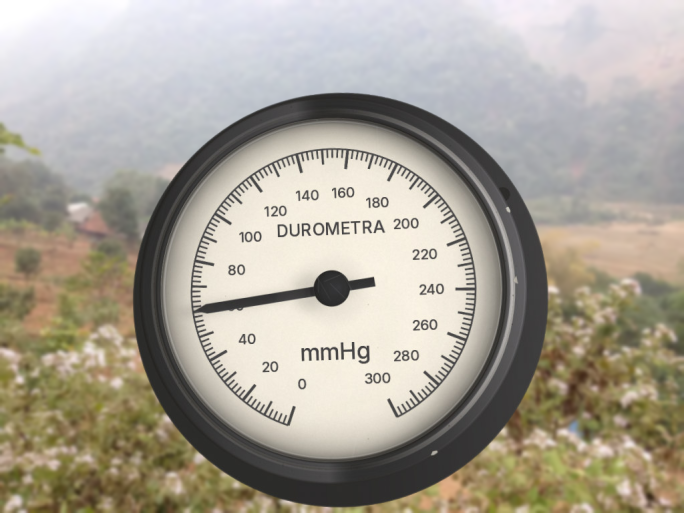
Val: 60 mmHg
